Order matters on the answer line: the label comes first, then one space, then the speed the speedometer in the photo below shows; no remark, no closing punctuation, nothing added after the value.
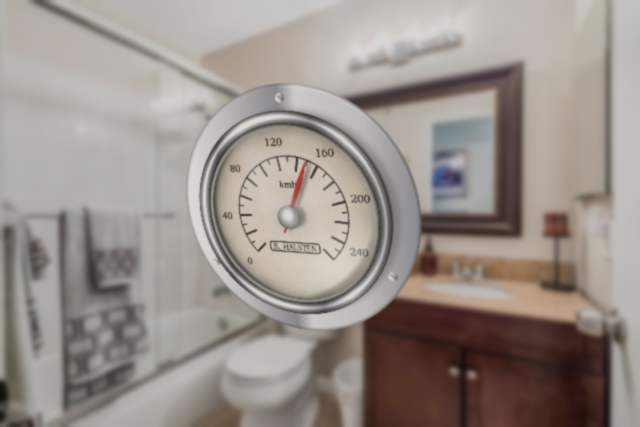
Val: 150 km/h
